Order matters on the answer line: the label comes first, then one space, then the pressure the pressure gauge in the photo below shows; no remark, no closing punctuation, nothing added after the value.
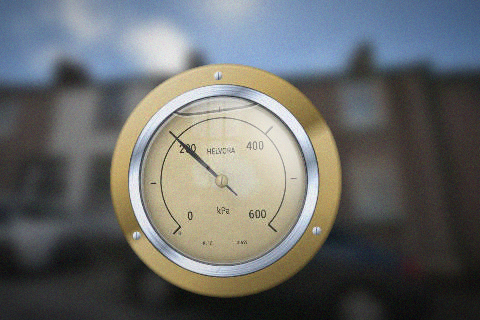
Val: 200 kPa
